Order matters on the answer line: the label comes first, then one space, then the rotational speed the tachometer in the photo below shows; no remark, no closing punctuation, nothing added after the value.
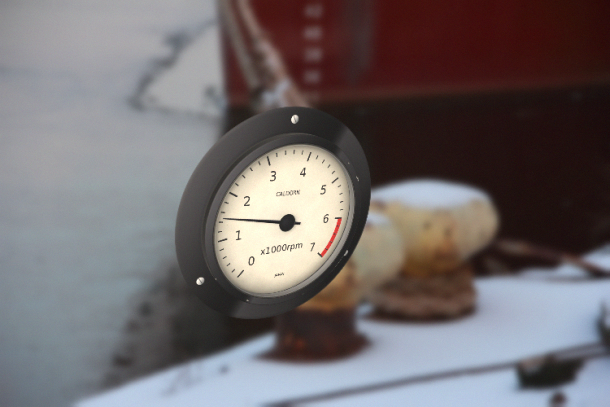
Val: 1500 rpm
